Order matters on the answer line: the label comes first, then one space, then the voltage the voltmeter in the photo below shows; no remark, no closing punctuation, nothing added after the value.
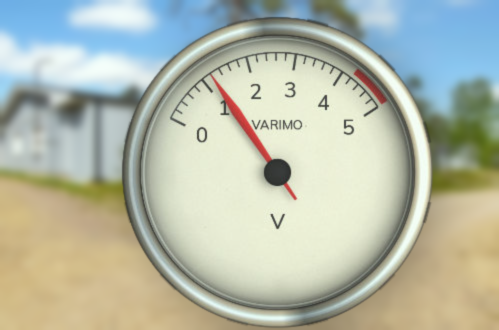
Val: 1.2 V
